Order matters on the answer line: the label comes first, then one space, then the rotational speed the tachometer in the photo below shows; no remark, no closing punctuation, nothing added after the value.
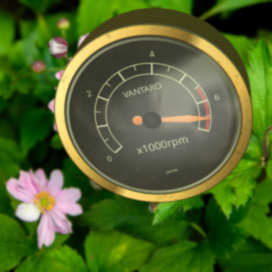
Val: 6500 rpm
